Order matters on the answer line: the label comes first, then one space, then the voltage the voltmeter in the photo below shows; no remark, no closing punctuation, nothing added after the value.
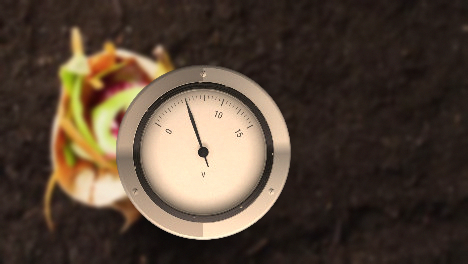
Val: 5 V
